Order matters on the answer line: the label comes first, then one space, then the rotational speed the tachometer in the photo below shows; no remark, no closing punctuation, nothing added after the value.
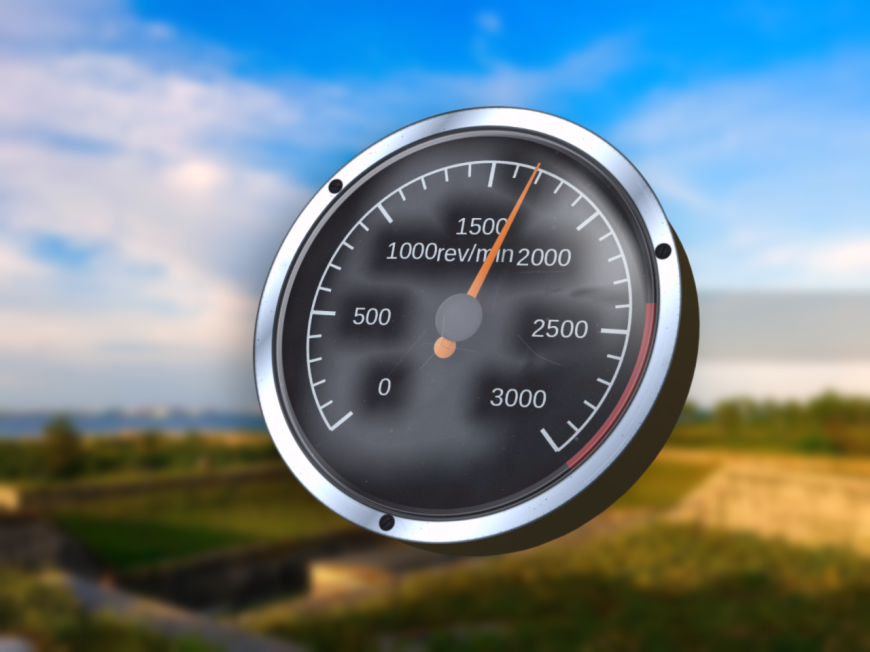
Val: 1700 rpm
